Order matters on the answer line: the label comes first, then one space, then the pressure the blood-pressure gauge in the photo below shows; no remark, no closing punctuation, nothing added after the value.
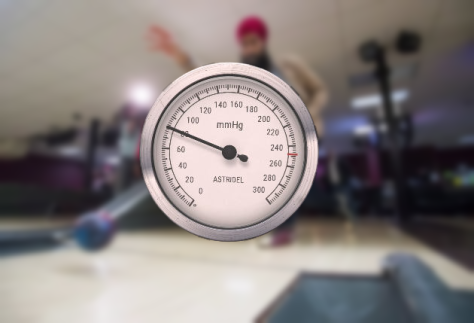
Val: 80 mmHg
